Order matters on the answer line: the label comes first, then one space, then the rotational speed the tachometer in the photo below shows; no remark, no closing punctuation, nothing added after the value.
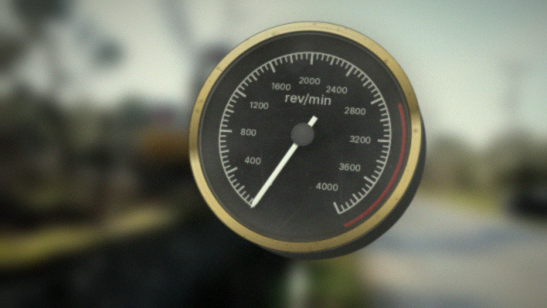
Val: 0 rpm
